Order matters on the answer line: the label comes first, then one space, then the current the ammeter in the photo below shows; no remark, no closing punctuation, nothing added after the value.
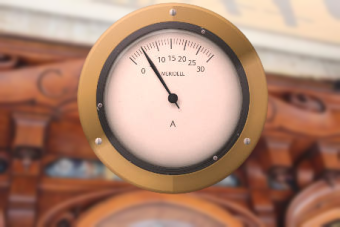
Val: 5 A
